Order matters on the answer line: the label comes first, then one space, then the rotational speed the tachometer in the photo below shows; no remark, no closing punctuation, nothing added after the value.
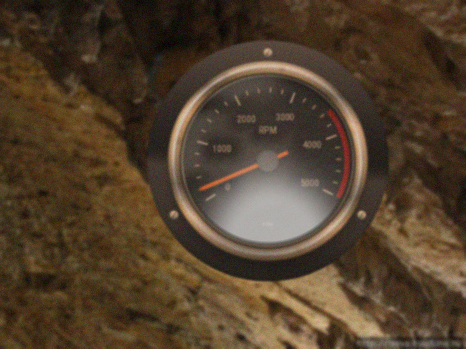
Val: 200 rpm
